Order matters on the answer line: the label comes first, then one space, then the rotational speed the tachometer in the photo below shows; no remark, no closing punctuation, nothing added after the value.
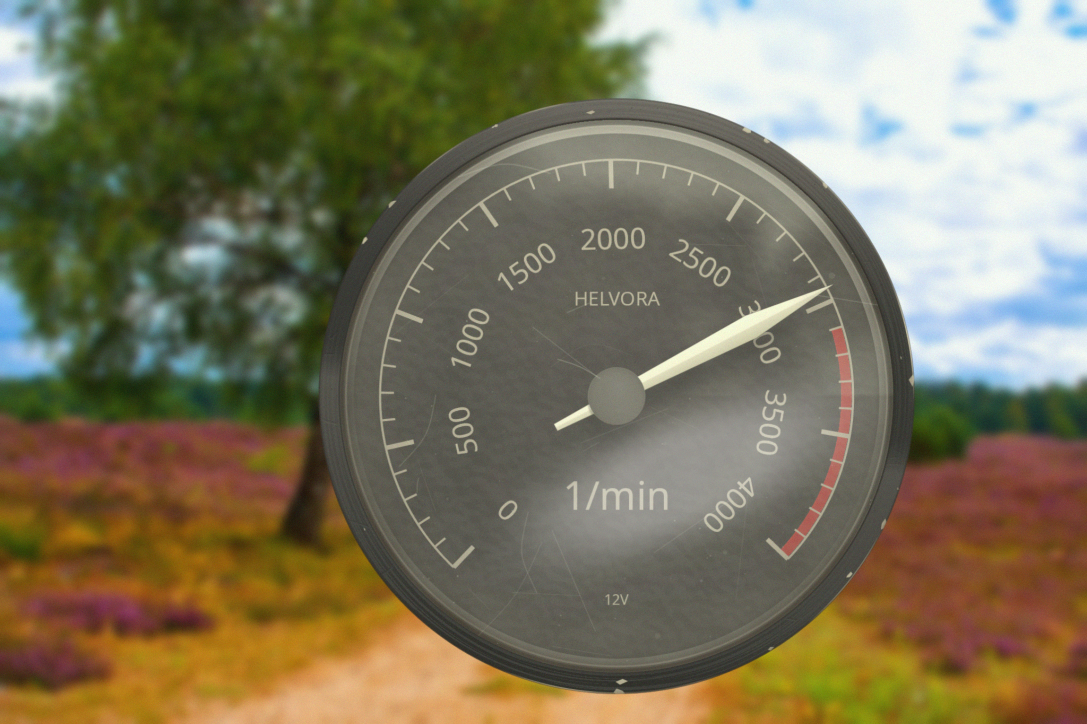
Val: 2950 rpm
